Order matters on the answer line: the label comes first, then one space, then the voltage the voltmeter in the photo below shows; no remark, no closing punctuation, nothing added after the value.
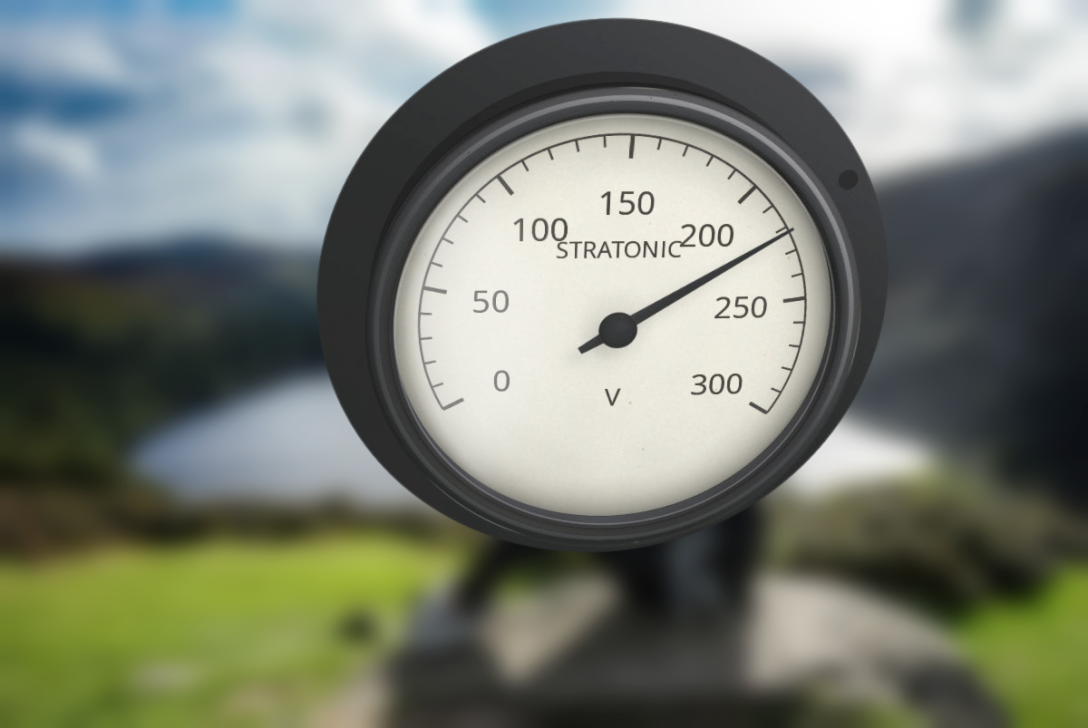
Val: 220 V
